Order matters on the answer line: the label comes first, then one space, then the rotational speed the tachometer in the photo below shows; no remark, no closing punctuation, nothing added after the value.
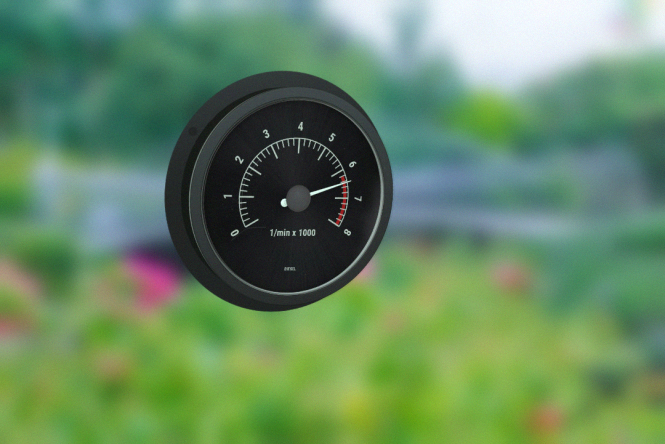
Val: 6400 rpm
